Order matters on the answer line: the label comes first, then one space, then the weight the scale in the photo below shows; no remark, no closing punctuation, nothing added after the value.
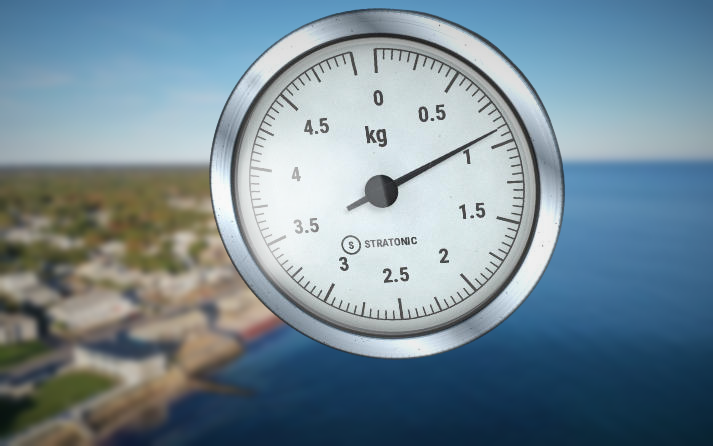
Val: 0.9 kg
